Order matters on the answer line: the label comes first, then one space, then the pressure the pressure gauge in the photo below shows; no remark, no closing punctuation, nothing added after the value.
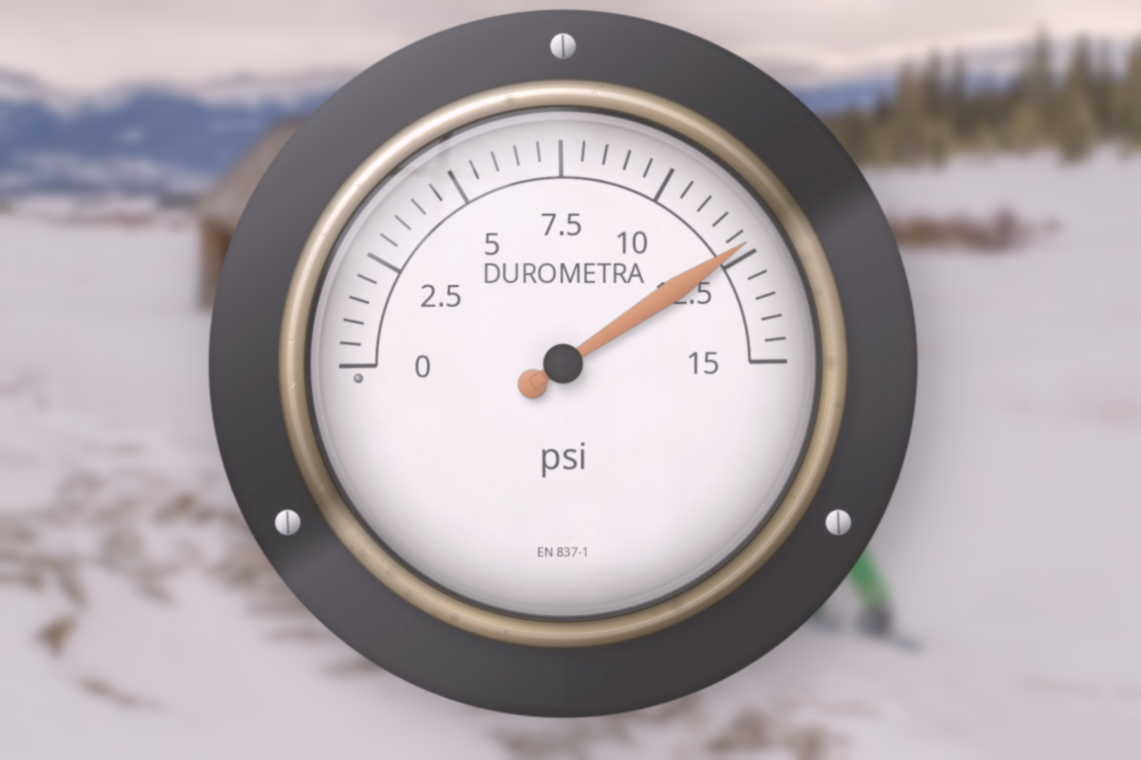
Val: 12.25 psi
